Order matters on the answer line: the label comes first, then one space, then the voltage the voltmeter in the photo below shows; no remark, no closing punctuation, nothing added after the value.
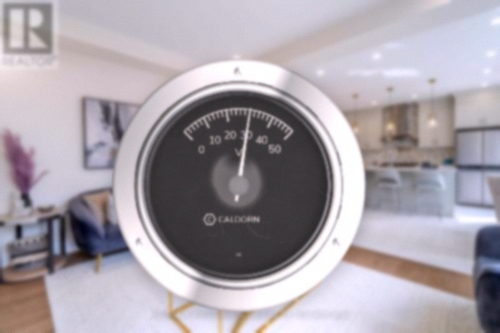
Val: 30 V
